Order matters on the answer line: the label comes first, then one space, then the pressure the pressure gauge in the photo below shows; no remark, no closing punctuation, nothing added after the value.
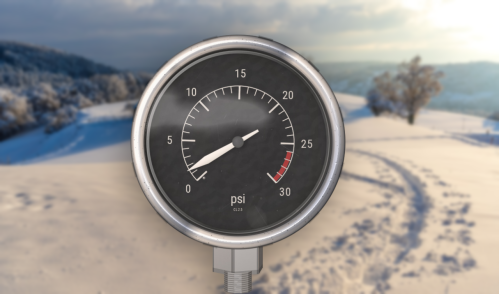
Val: 1.5 psi
